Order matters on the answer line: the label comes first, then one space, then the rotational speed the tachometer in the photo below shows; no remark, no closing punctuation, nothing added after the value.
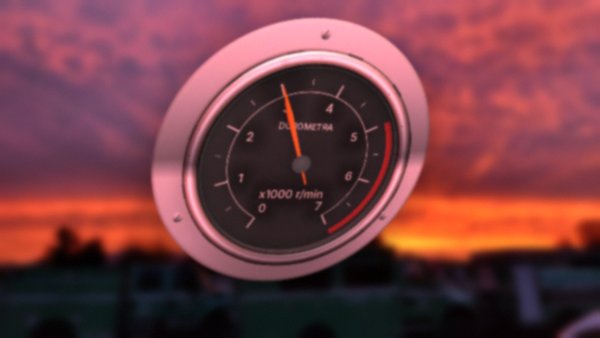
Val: 3000 rpm
